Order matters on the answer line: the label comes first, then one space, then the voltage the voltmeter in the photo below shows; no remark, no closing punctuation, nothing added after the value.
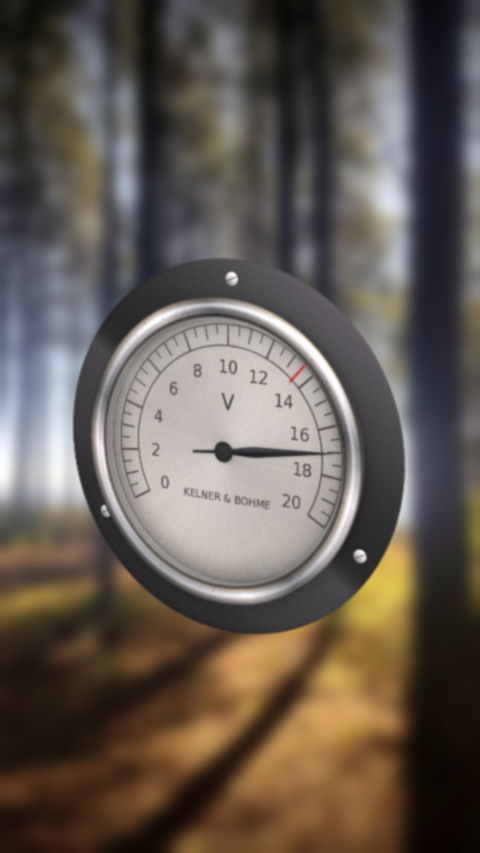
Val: 17 V
